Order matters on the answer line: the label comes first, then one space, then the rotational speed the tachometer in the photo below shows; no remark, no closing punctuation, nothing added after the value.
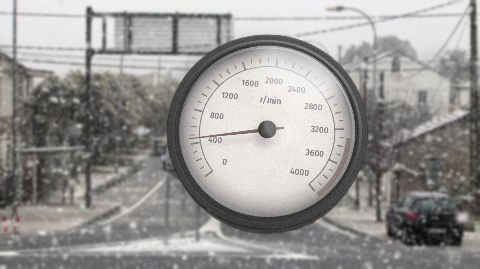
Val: 450 rpm
